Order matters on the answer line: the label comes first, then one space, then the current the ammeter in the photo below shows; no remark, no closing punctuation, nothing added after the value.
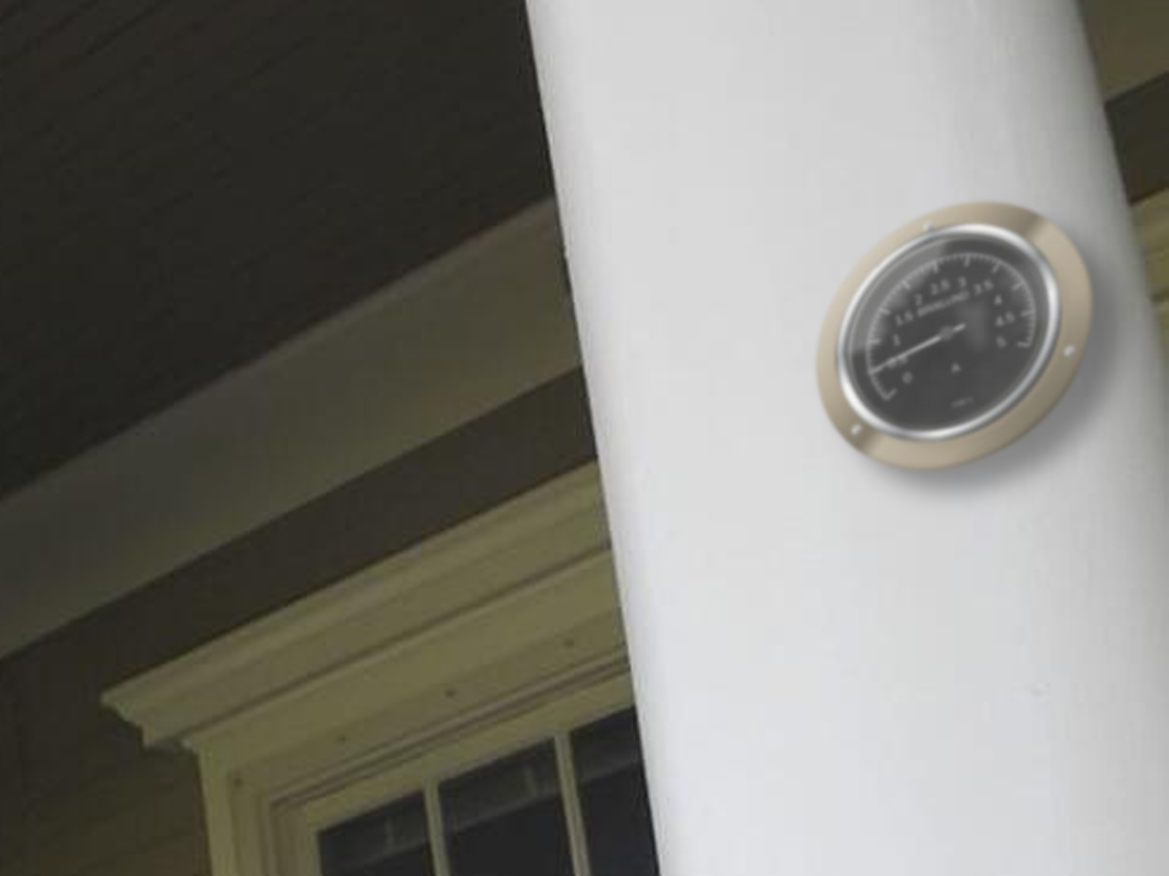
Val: 0.5 A
